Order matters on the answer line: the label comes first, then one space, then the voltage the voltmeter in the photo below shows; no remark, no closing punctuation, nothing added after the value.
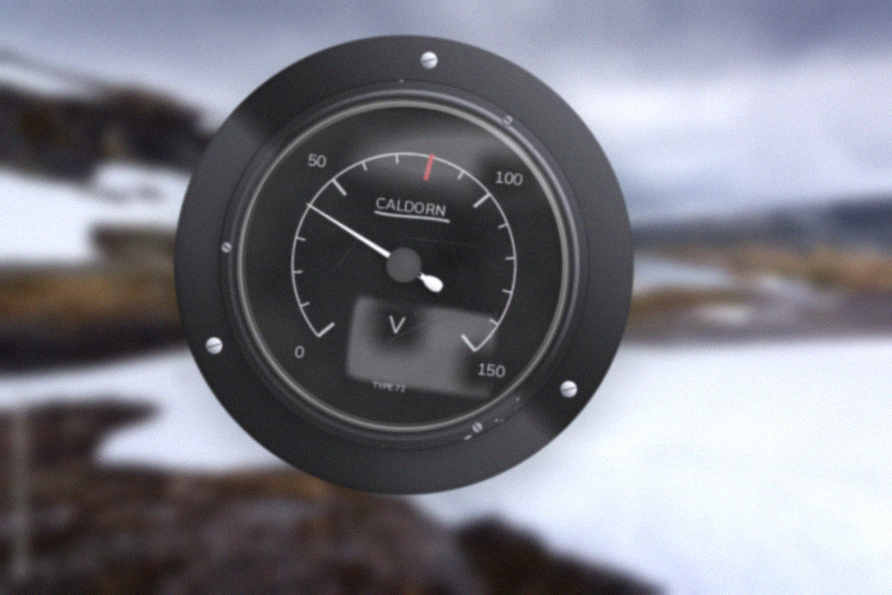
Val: 40 V
